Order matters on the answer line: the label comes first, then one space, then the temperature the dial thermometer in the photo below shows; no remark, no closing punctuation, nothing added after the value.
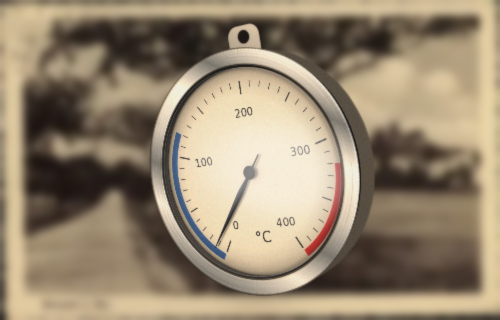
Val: 10 °C
